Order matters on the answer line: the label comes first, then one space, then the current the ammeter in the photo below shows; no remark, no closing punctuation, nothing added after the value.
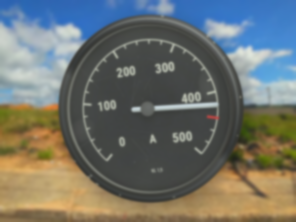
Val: 420 A
